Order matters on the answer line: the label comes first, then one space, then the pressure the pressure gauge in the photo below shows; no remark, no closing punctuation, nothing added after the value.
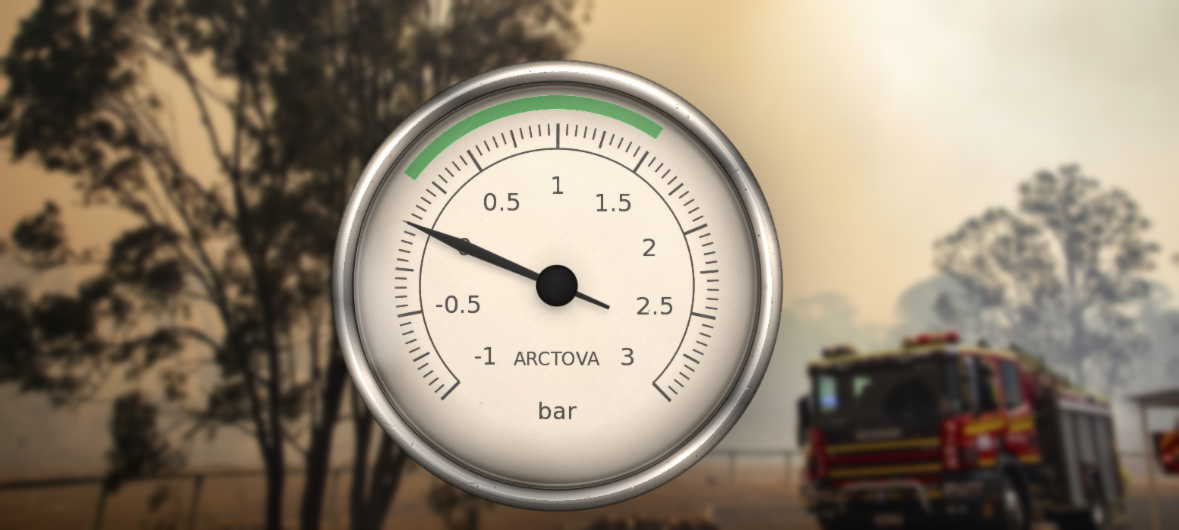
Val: 0 bar
